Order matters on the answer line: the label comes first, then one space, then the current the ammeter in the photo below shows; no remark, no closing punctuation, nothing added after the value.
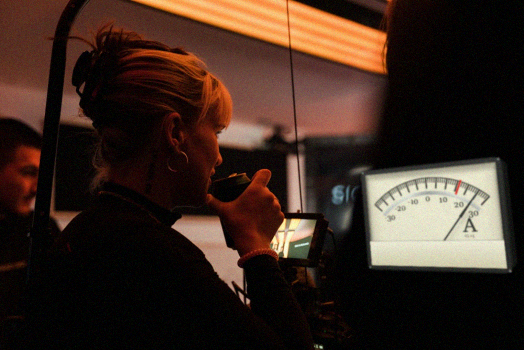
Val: 25 A
